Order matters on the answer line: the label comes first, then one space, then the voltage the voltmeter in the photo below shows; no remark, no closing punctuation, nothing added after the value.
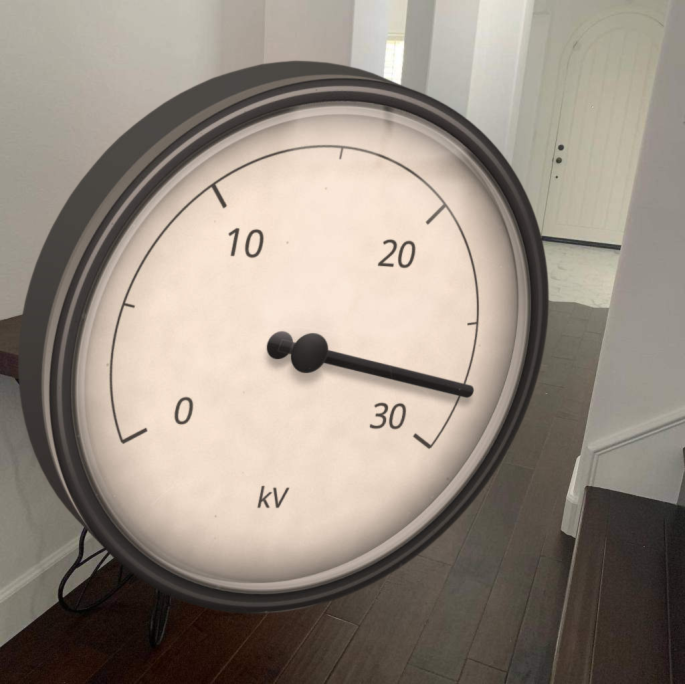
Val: 27.5 kV
